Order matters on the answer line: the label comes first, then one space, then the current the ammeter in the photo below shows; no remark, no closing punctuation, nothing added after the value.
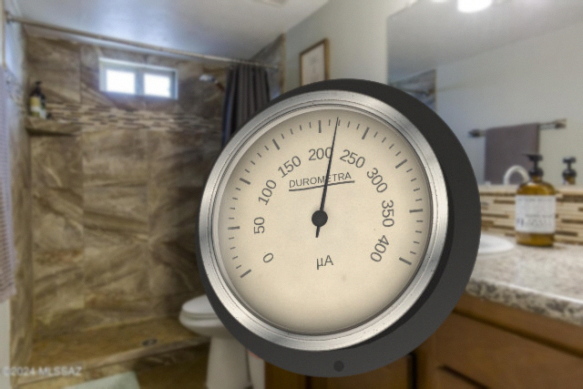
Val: 220 µA
